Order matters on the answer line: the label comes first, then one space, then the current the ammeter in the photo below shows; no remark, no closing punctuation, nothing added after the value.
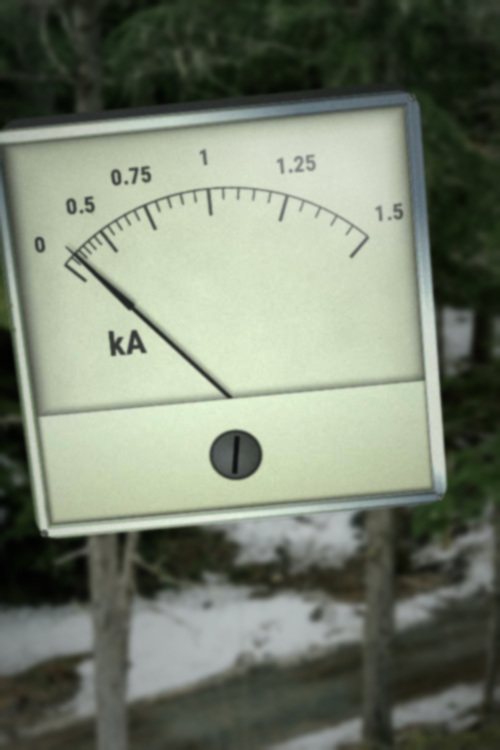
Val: 0.25 kA
